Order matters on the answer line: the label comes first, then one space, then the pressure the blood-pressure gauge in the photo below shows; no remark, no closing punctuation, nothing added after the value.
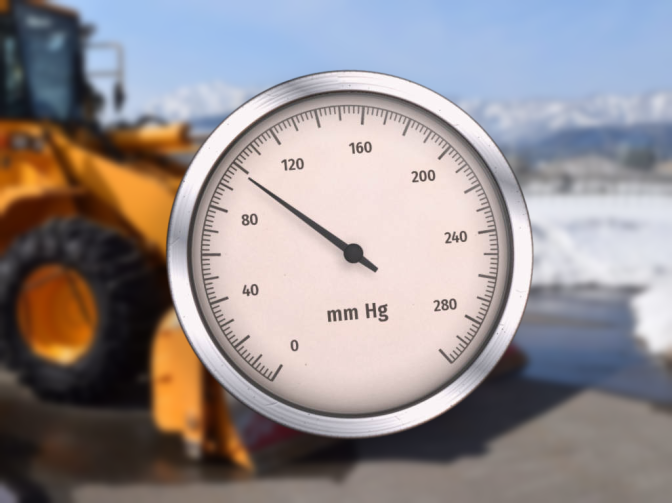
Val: 98 mmHg
